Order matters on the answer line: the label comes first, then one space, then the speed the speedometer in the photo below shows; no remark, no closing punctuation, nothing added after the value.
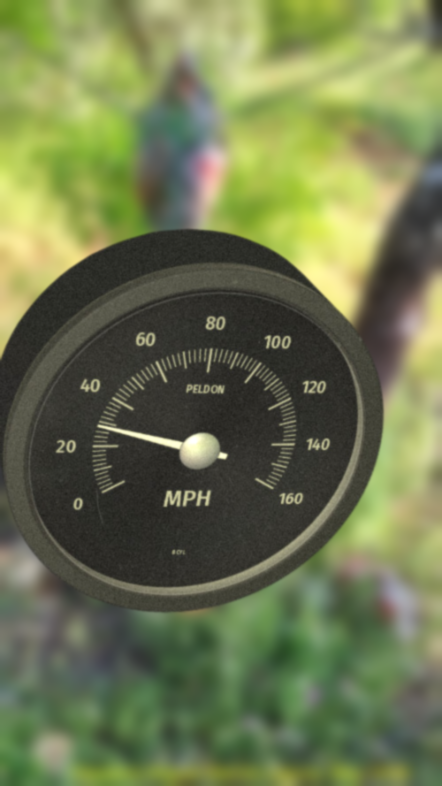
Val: 30 mph
